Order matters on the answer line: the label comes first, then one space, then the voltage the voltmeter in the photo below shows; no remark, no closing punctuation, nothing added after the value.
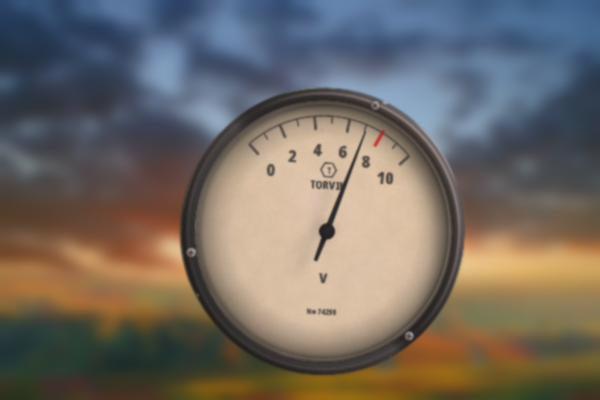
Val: 7 V
